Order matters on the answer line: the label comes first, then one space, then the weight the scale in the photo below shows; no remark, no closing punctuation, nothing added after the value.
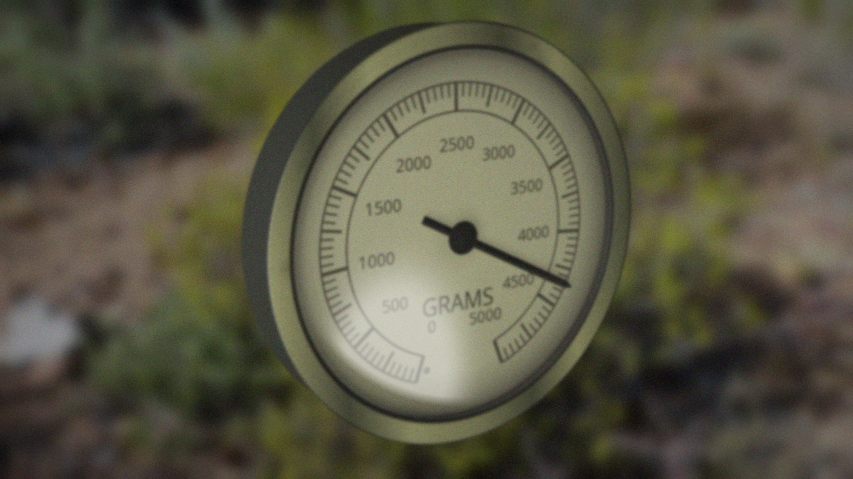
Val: 4350 g
